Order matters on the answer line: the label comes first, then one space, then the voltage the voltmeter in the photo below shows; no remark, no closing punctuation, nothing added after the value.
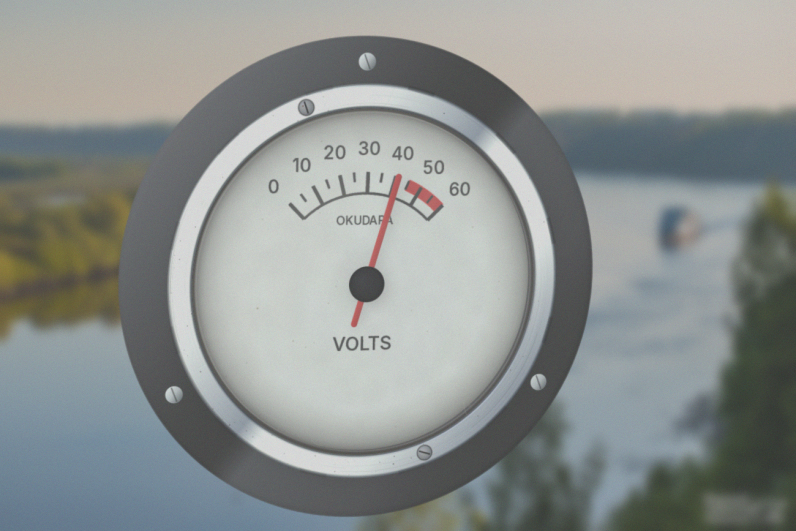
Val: 40 V
